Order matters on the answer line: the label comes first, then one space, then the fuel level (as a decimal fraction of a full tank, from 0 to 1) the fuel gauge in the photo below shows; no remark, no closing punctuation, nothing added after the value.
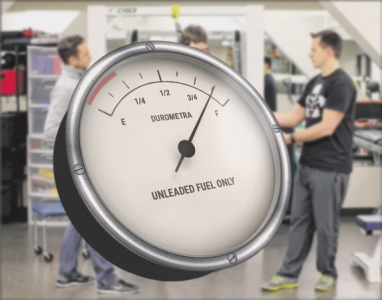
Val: 0.875
